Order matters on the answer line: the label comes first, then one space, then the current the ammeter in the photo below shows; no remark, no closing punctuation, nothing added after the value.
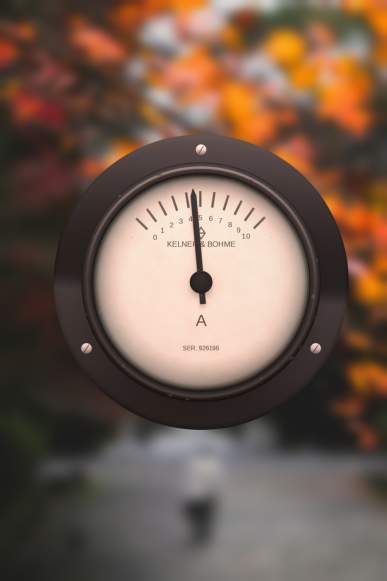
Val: 4.5 A
